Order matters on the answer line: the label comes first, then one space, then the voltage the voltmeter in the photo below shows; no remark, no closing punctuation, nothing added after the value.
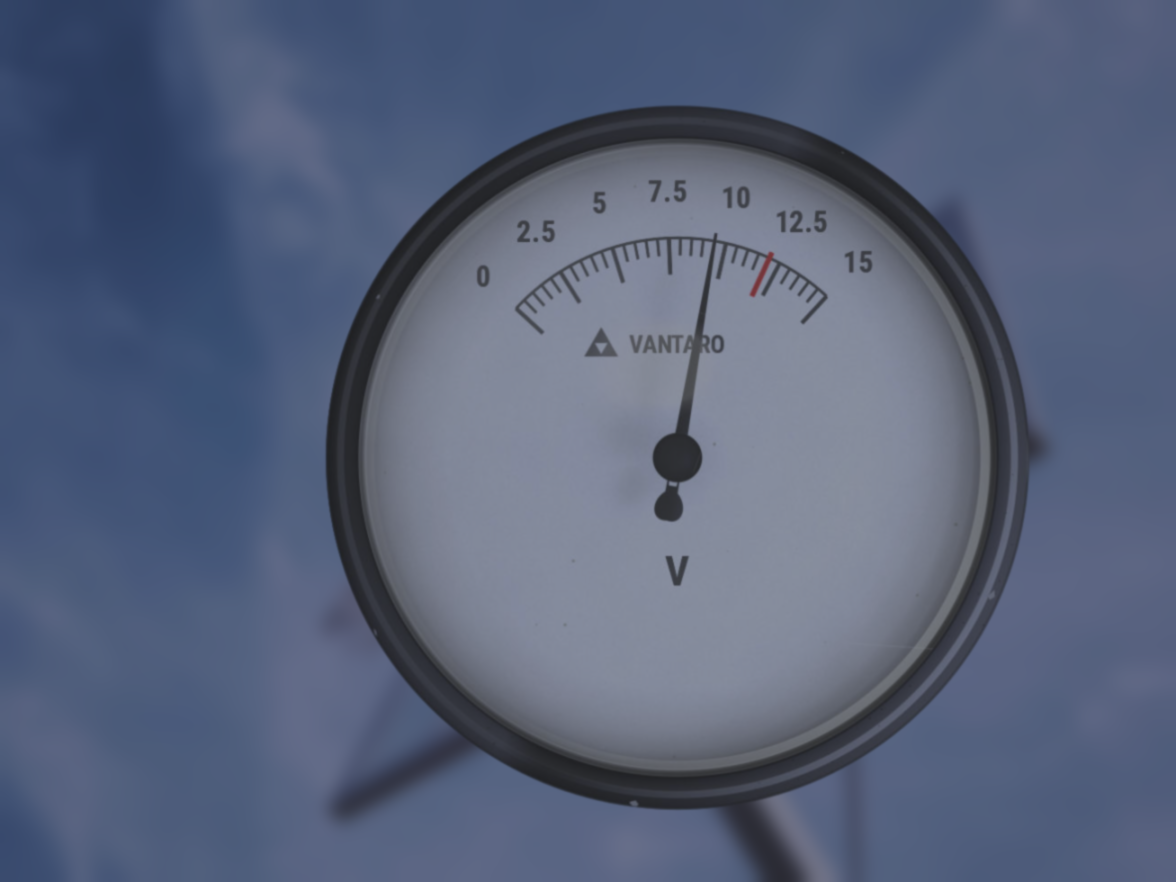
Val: 9.5 V
